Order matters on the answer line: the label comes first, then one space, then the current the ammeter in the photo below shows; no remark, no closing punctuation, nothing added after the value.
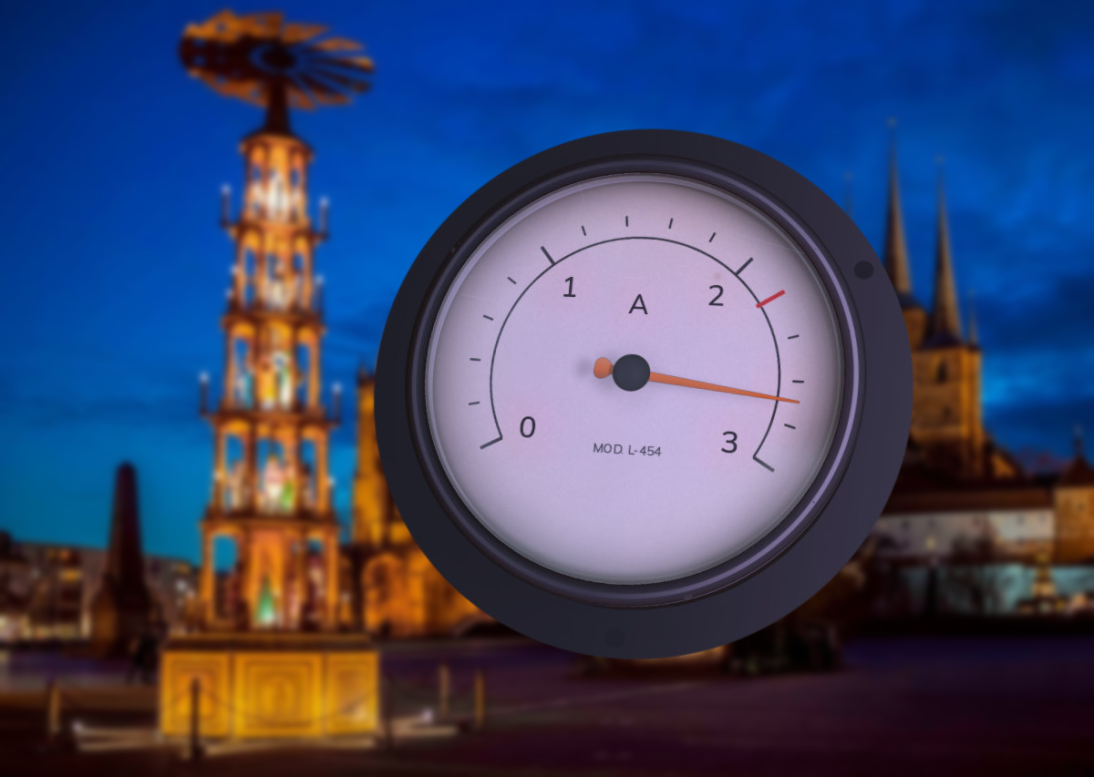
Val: 2.7 A
